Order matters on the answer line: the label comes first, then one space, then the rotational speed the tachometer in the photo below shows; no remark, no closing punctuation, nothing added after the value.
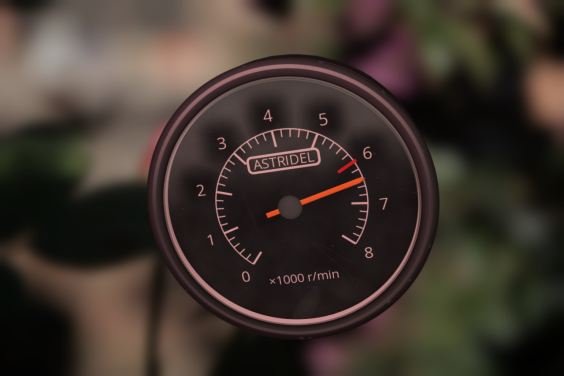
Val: 6400 rpm
